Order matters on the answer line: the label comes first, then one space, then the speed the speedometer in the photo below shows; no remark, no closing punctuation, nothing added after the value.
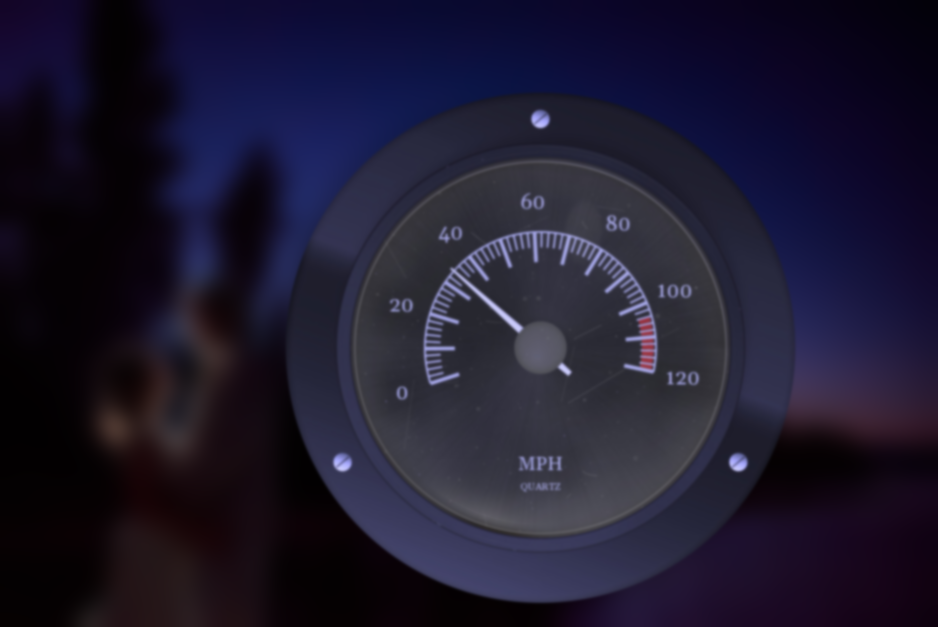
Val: 34 mph
